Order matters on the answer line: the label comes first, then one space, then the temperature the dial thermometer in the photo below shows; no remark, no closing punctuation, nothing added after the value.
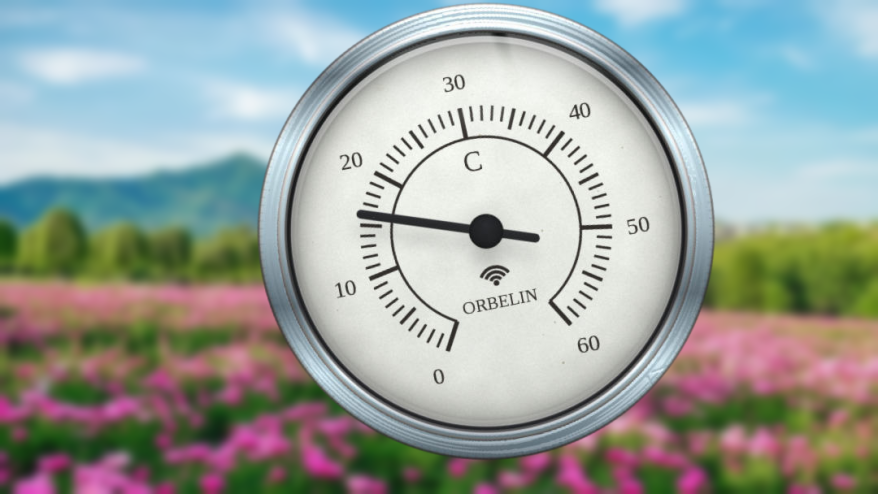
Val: 16 °C
